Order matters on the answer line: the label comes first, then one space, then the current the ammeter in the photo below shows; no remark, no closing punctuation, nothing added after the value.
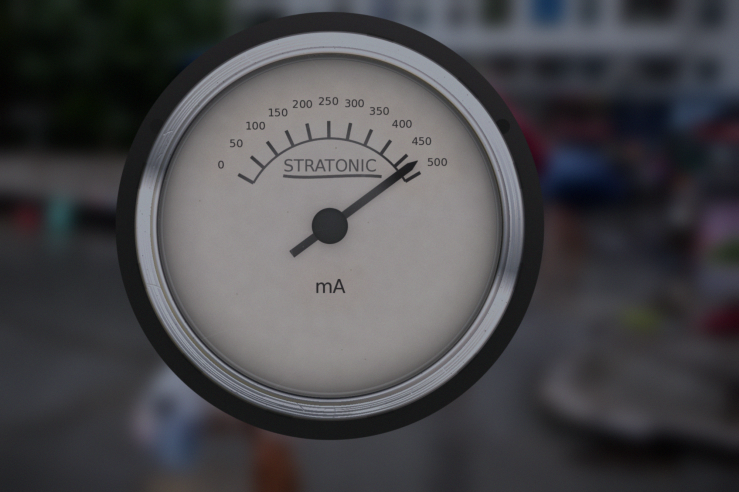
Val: 475 mA
